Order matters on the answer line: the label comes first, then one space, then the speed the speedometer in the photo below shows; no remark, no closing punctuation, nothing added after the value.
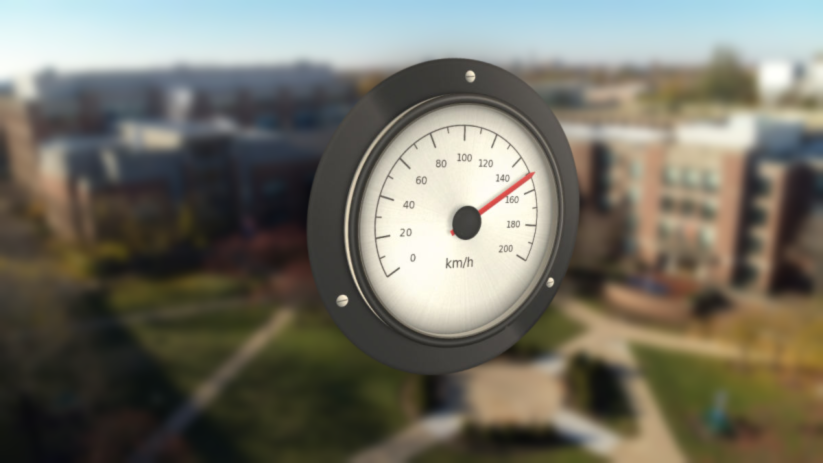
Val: 150 km/h
